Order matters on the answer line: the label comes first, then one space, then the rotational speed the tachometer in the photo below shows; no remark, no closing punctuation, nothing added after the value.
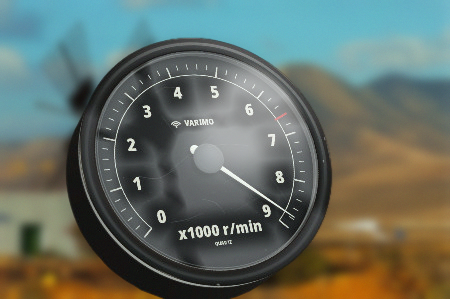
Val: 8800 rpm
